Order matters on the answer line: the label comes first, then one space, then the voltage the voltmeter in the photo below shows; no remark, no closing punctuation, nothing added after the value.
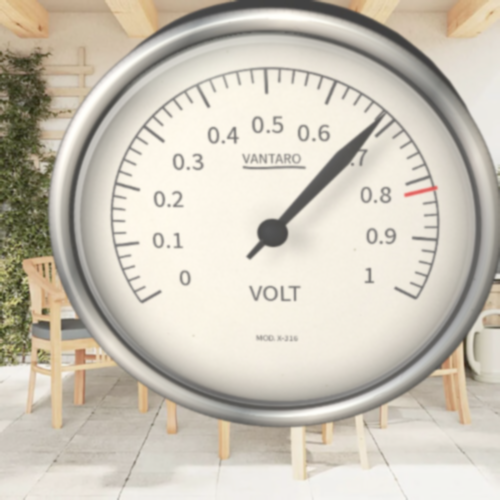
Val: 0.68 V
